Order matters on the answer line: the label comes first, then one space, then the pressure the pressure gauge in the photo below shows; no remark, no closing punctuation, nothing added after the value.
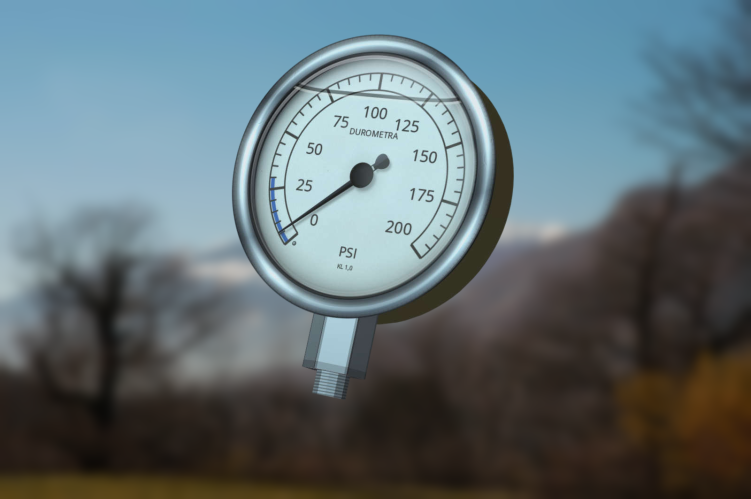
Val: 5 psi
